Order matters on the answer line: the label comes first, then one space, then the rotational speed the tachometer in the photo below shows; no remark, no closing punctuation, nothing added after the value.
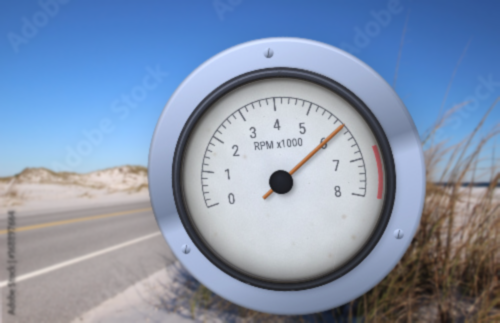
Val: 6000 rpm
